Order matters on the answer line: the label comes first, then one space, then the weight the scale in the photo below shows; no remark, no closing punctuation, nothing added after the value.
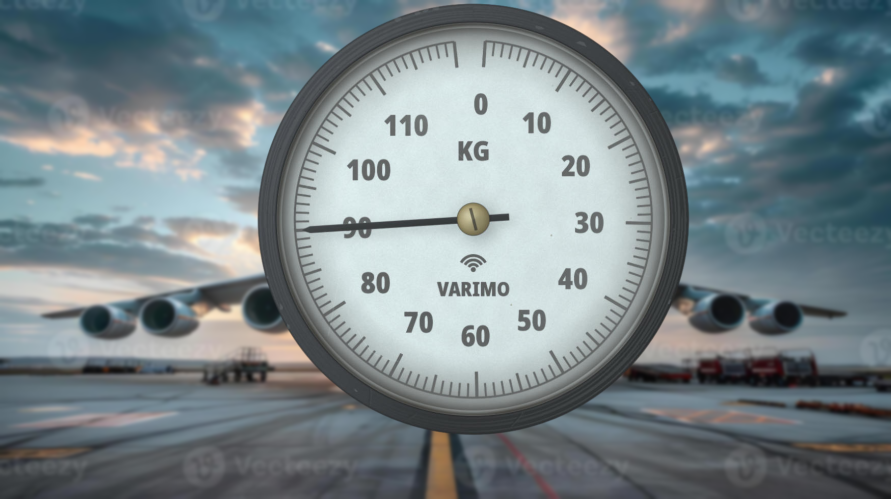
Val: 90 kg
